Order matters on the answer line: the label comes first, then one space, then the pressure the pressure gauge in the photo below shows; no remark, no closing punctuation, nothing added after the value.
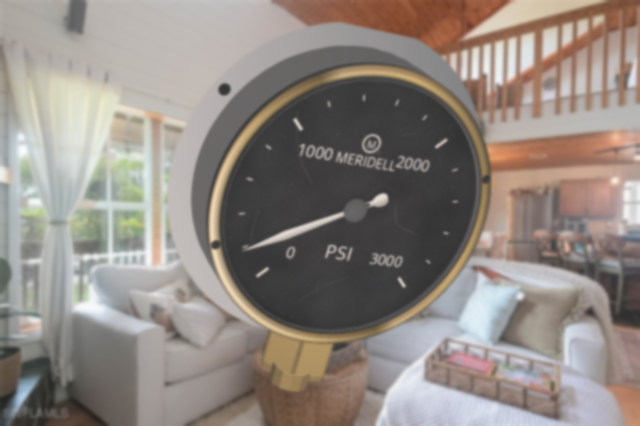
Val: 200 psi
